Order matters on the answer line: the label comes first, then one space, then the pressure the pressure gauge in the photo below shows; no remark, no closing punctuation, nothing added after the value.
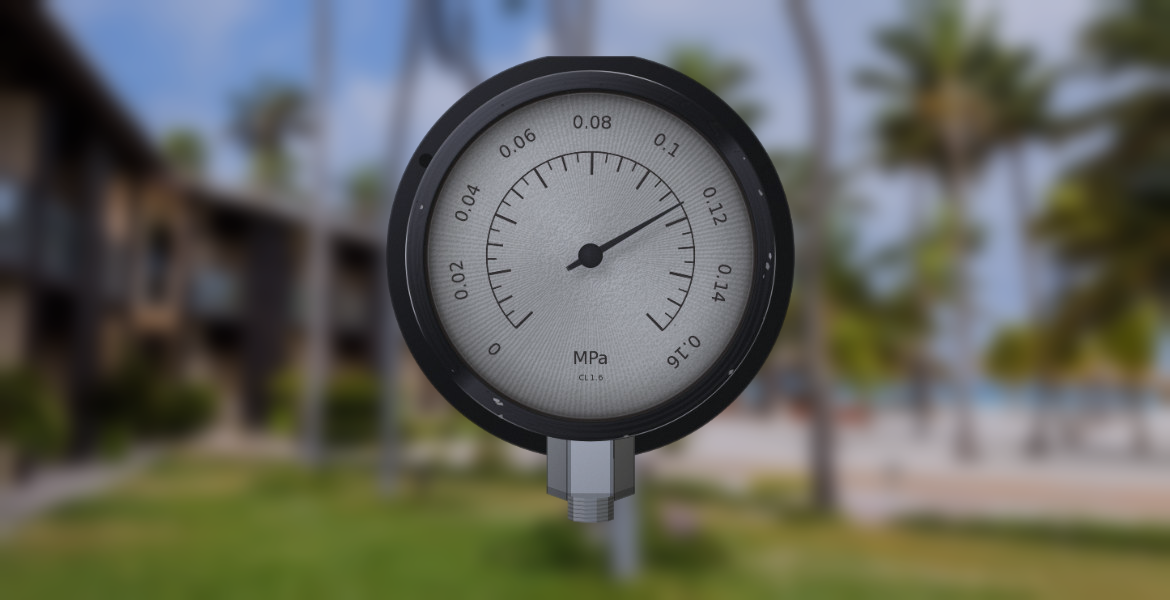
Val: 0.115 MPa
